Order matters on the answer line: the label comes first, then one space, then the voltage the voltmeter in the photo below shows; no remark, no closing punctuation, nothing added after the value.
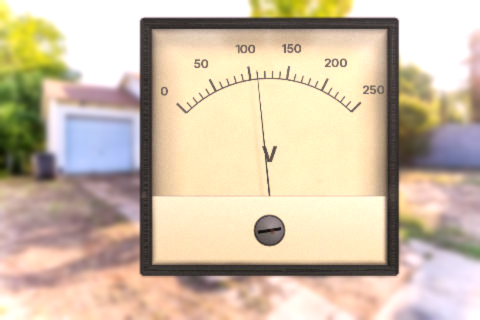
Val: 110 V
